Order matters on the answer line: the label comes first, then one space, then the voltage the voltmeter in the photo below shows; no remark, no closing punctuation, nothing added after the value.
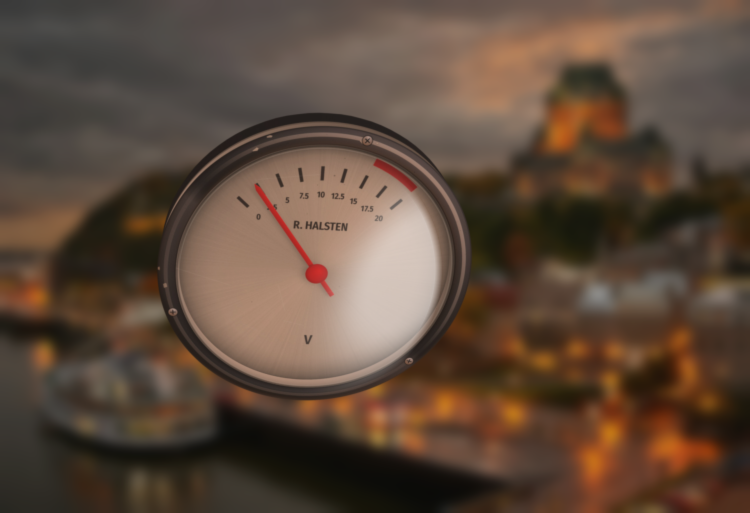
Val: 2.5 V
